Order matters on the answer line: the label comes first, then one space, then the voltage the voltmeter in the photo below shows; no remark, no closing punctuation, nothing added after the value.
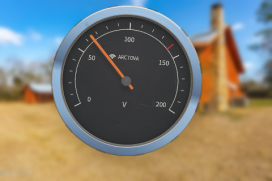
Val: 65 V
